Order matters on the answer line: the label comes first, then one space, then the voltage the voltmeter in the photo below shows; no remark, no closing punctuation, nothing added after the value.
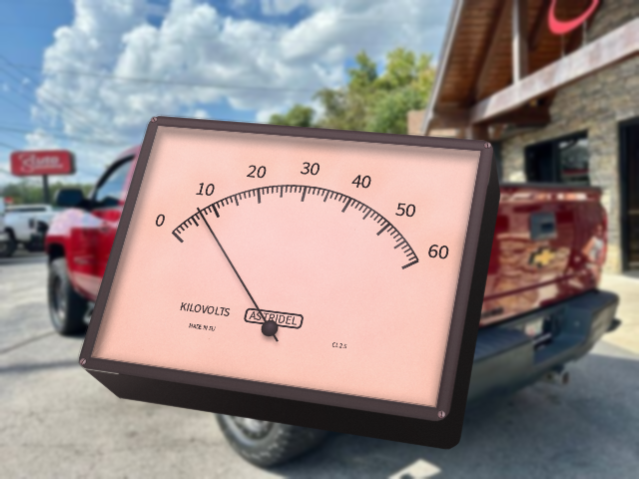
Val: 7 kV
